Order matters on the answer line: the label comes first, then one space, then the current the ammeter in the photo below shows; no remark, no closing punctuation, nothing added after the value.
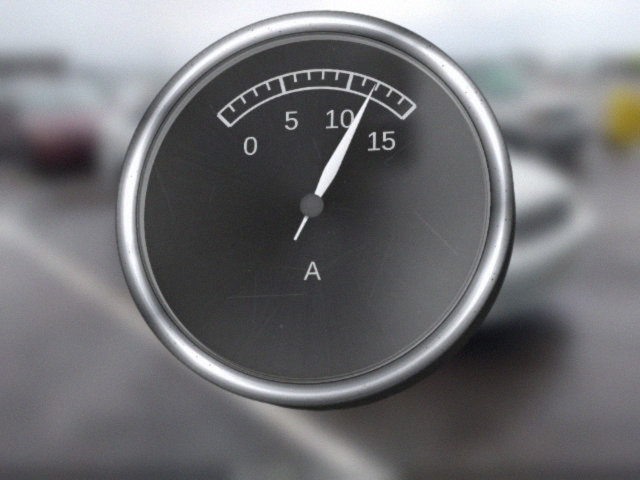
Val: 12 A
